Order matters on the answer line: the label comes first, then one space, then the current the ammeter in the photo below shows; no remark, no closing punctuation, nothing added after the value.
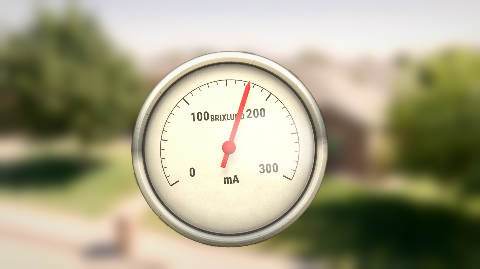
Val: 175 mA
